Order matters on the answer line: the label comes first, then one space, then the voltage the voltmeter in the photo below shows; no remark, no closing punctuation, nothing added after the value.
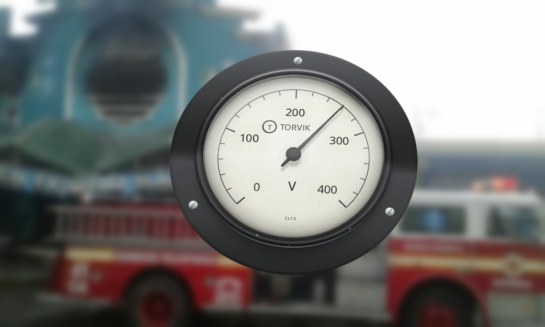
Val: 260 V
